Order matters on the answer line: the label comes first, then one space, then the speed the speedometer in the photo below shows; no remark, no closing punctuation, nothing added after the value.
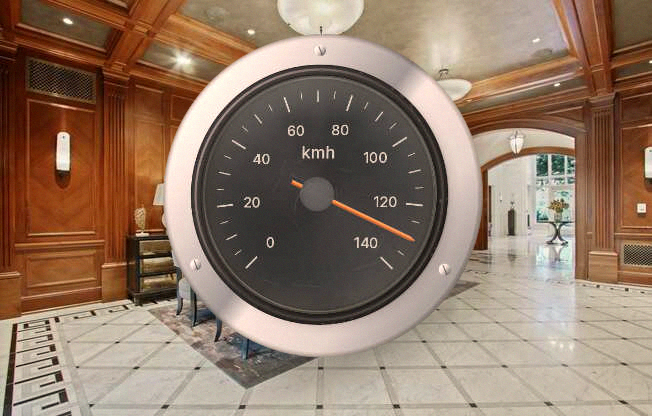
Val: 130 km/h
